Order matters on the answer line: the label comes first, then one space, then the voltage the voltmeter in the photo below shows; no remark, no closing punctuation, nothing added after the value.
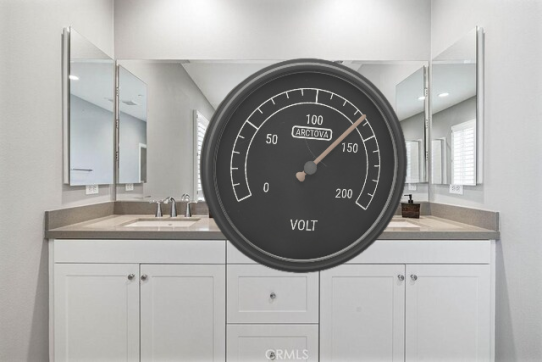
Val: 135 V
